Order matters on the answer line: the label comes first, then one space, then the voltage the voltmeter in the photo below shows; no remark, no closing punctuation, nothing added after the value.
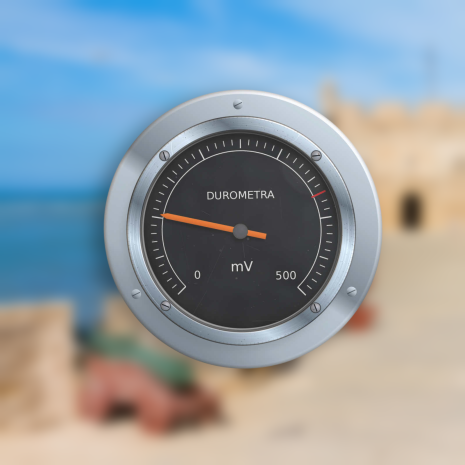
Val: 105 mV
